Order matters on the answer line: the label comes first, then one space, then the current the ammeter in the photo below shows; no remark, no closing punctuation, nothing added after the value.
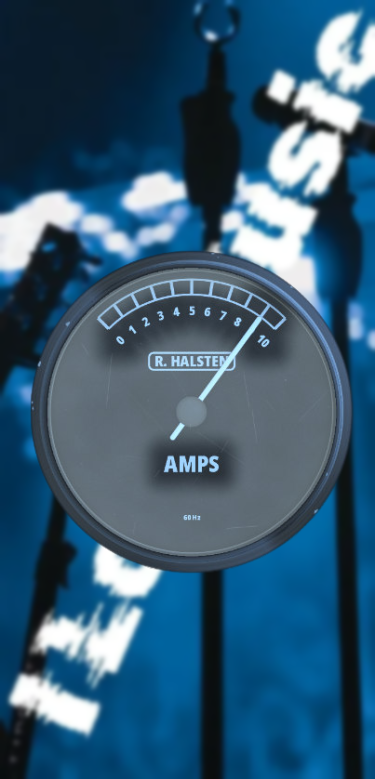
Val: 9 A
